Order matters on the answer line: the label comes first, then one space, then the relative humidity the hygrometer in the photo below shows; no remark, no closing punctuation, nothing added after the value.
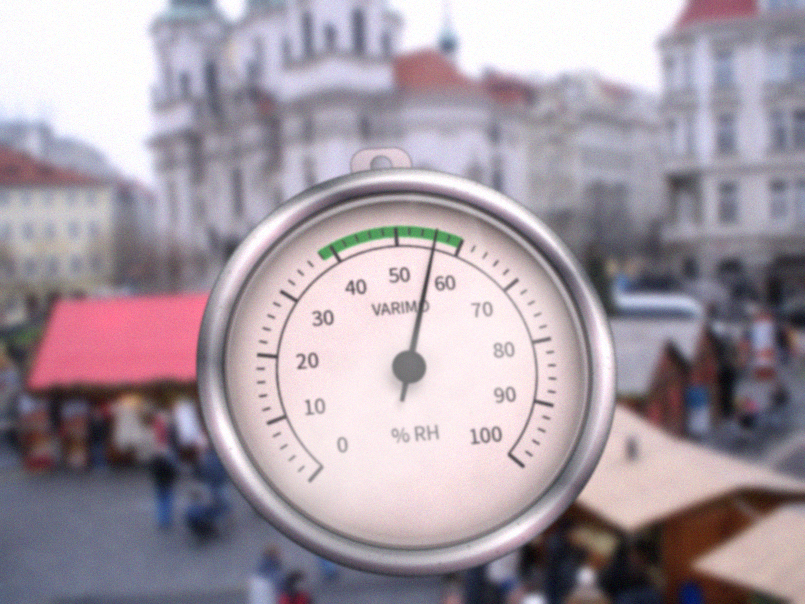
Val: 56 %
